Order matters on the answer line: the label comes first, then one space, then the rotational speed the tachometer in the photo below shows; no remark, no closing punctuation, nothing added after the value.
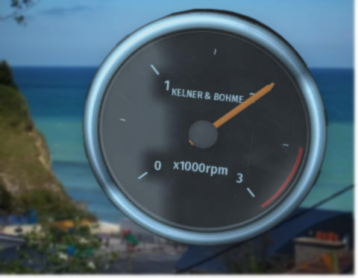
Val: 2000 rpm
